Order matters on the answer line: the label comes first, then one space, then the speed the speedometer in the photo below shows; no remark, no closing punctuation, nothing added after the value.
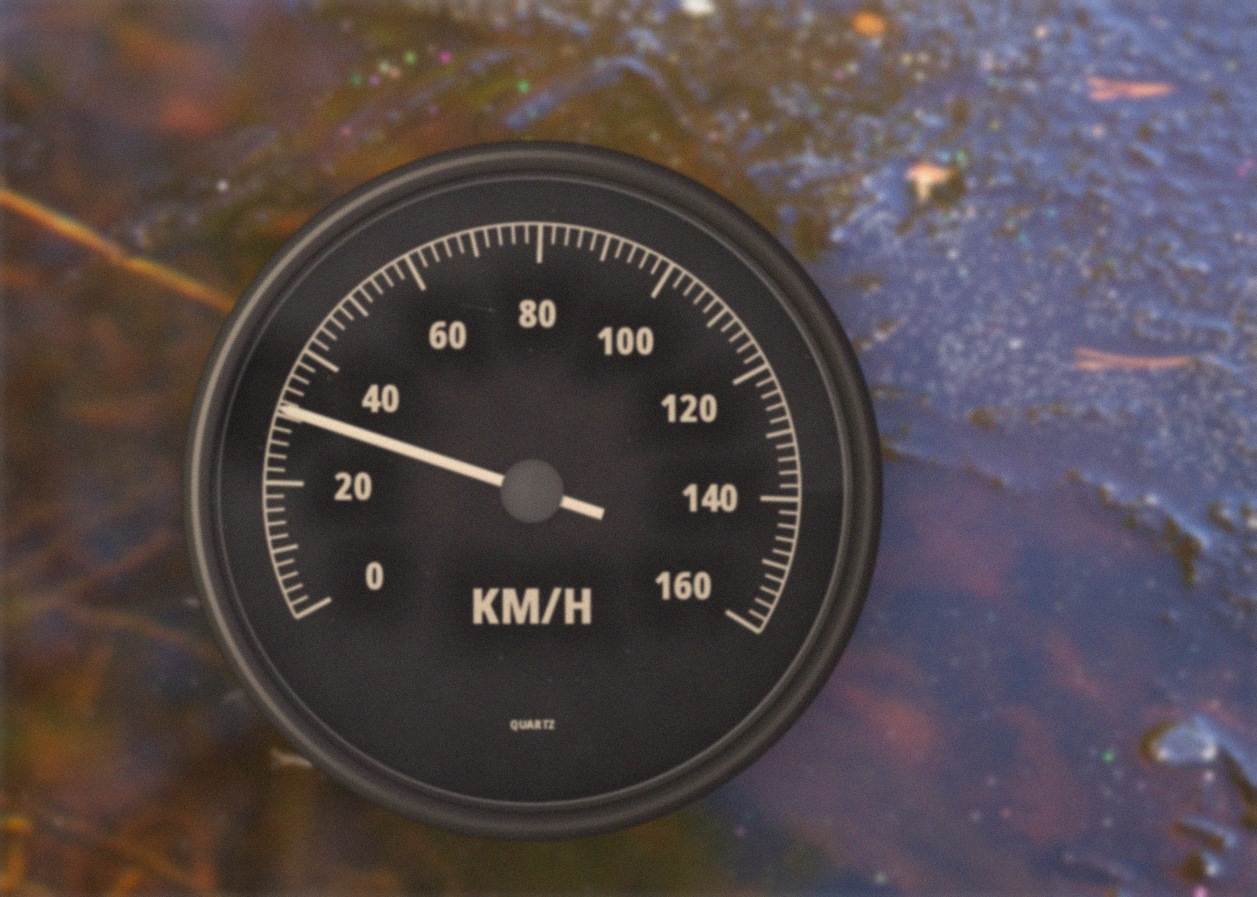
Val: 31 km/h
